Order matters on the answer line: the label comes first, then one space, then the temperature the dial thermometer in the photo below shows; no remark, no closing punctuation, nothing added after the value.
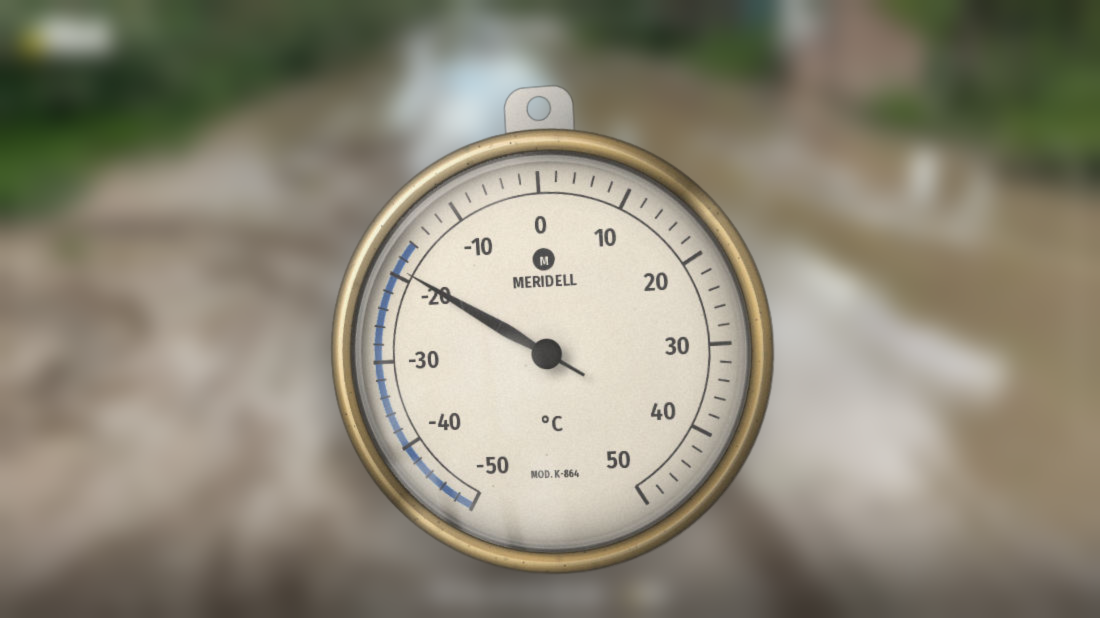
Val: -19 °C
